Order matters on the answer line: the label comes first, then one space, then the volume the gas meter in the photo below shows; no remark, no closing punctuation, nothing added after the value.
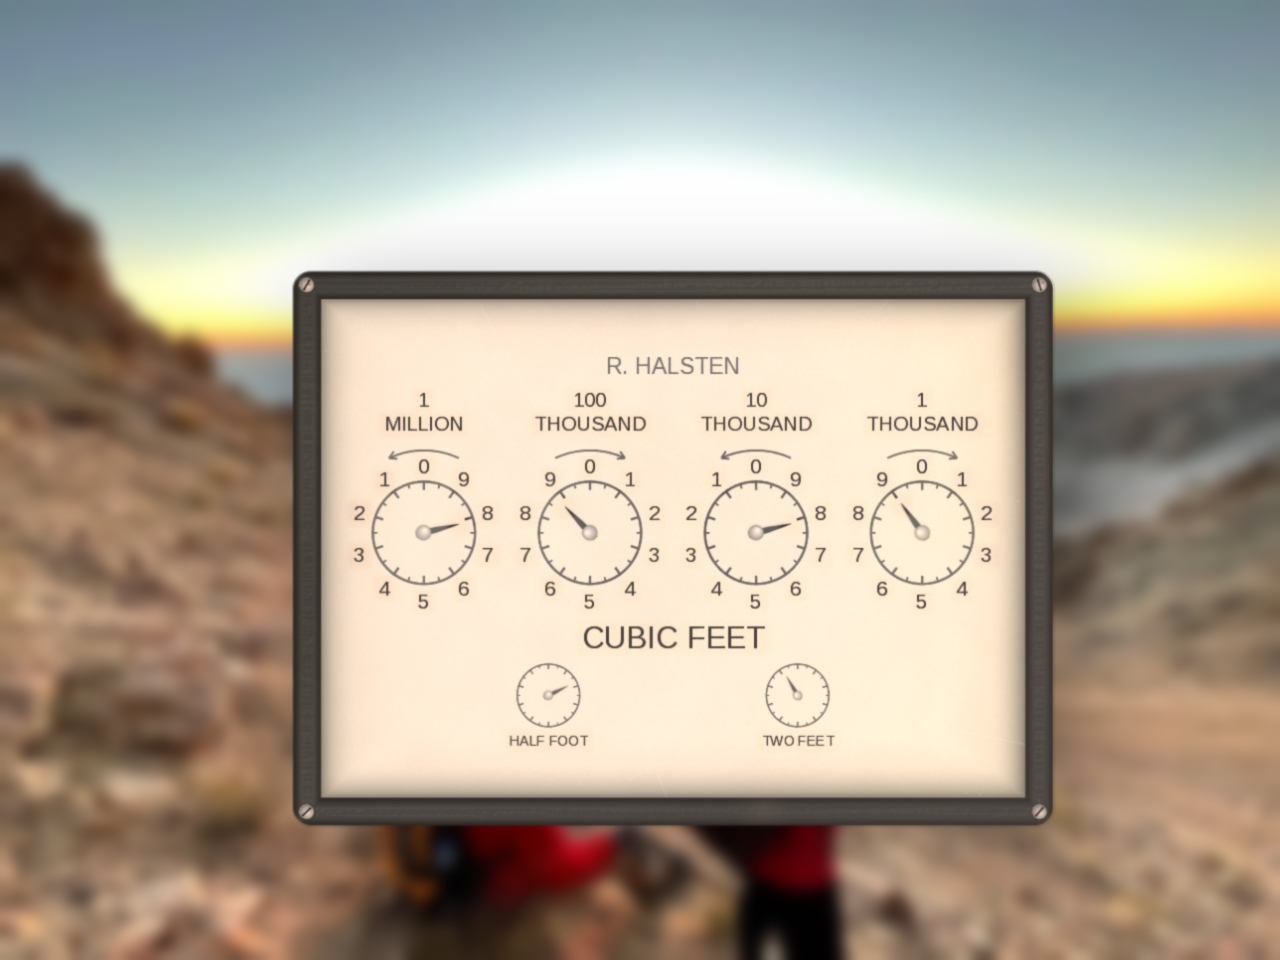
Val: 787900 ft³
